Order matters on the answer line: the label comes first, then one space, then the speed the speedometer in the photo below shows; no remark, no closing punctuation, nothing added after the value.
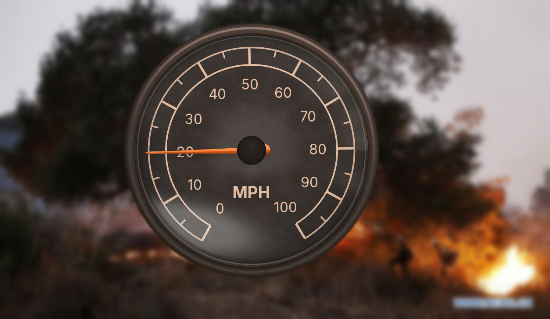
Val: 20 mph
